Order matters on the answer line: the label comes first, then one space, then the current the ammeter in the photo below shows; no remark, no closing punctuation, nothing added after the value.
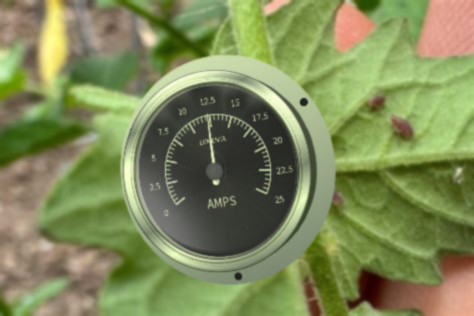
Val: 12.5 A
